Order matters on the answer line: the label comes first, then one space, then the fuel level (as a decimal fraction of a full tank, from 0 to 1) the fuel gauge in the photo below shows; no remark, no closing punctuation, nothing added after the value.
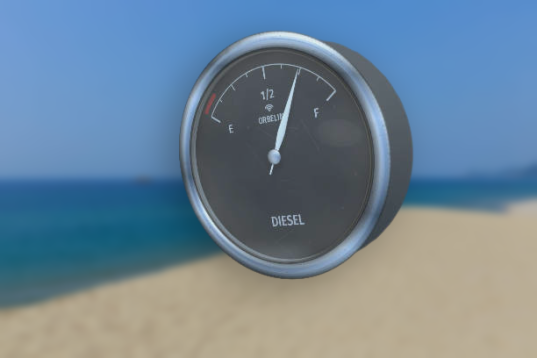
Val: 0.75
